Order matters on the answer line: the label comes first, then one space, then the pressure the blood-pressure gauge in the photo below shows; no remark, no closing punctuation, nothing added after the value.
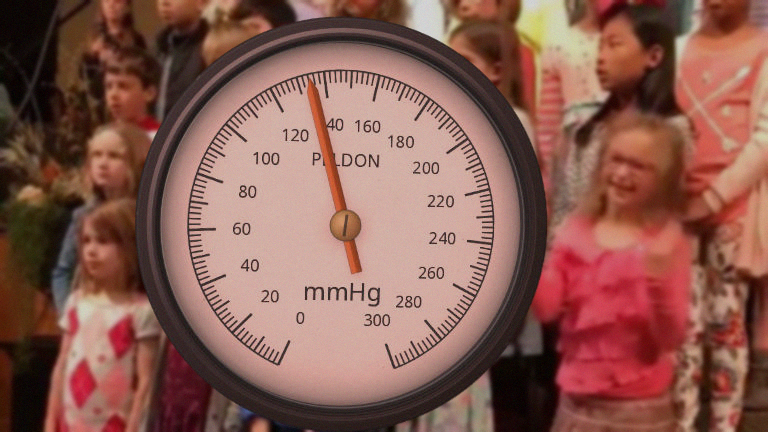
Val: 134 mmHg
